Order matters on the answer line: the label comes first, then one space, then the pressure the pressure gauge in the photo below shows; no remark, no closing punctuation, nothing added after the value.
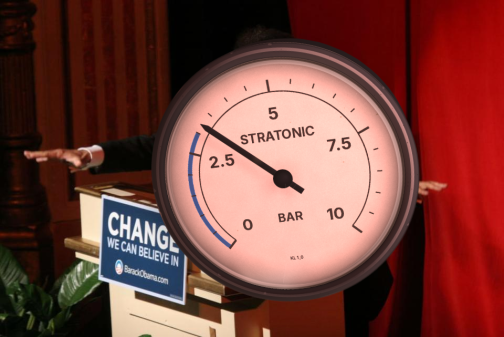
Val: 3.25 bar
